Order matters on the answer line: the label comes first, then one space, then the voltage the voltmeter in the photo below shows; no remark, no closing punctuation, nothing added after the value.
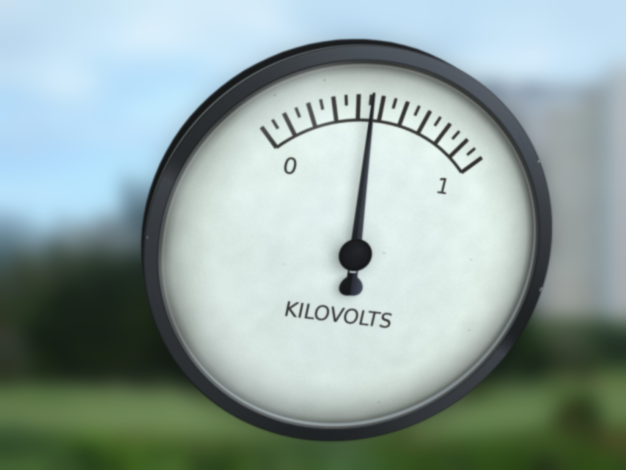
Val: 0.45 kV
